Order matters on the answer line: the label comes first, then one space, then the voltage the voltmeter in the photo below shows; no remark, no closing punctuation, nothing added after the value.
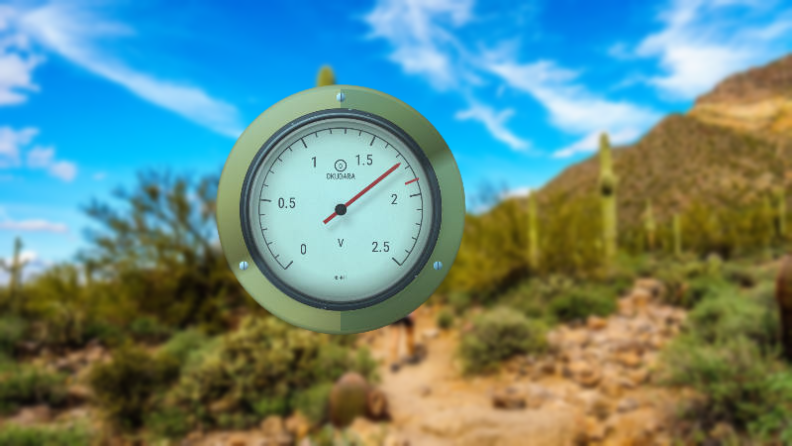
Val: 1.75 V
